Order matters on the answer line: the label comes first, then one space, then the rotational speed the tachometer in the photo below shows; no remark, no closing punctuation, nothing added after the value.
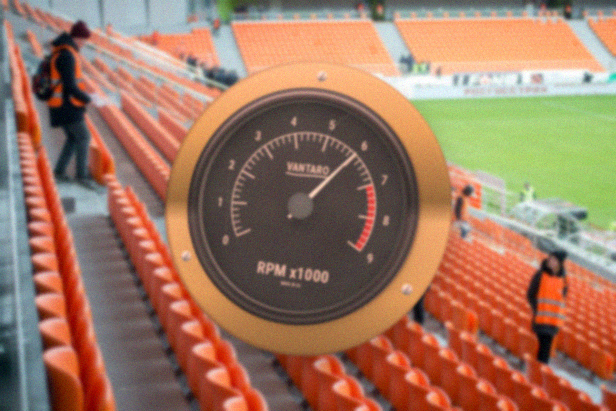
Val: 6000 rpm
